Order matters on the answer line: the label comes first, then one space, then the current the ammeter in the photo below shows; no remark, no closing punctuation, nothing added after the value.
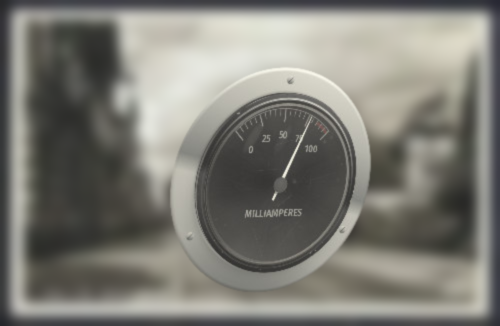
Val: 75 mA
